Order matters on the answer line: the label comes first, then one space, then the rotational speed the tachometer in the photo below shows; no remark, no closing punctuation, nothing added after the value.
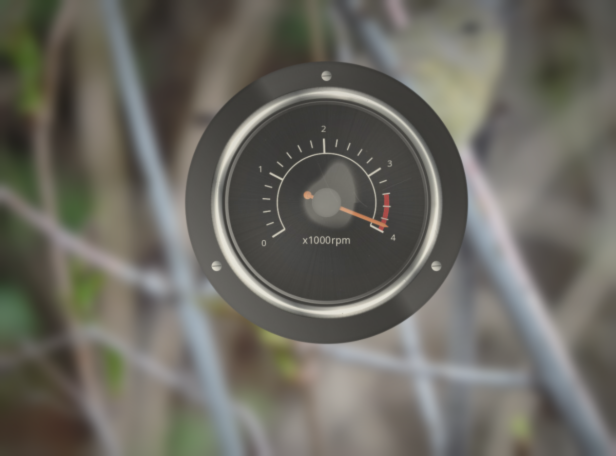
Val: 3900 rpm
